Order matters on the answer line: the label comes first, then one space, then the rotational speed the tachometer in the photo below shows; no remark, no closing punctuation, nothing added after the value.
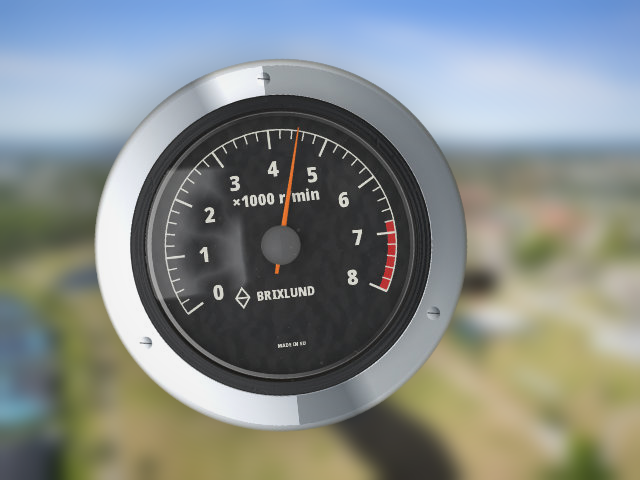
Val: 4500 rpm
